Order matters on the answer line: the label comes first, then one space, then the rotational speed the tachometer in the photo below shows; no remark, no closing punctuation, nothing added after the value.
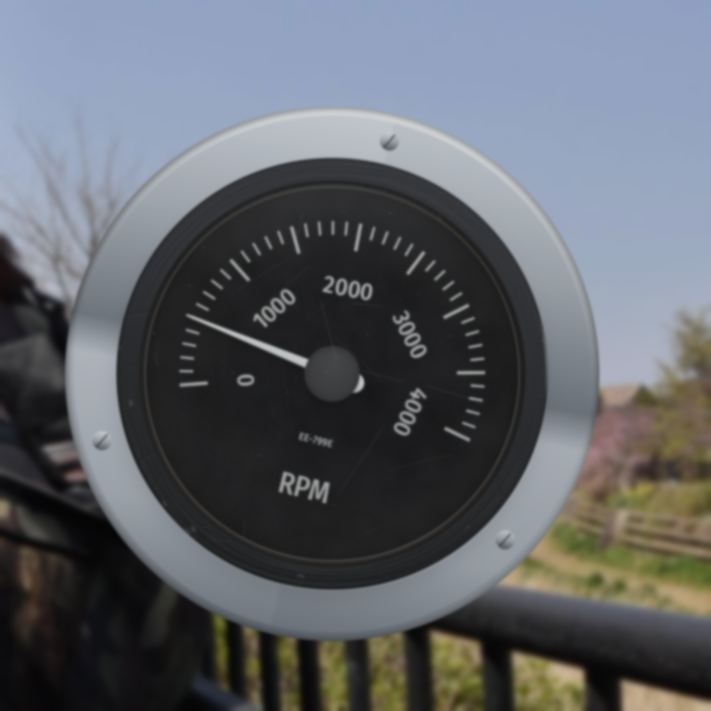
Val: 500 rpm
